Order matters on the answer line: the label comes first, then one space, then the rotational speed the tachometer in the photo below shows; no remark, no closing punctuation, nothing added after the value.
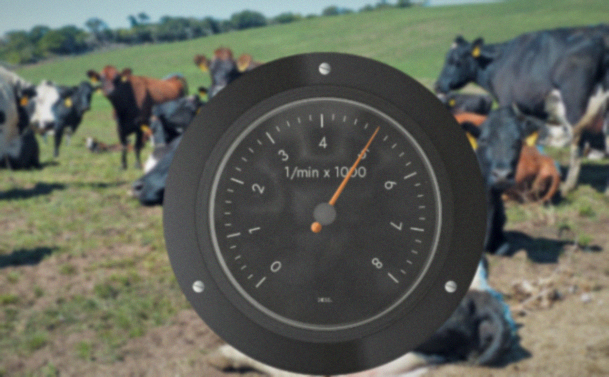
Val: 5000 rpm
